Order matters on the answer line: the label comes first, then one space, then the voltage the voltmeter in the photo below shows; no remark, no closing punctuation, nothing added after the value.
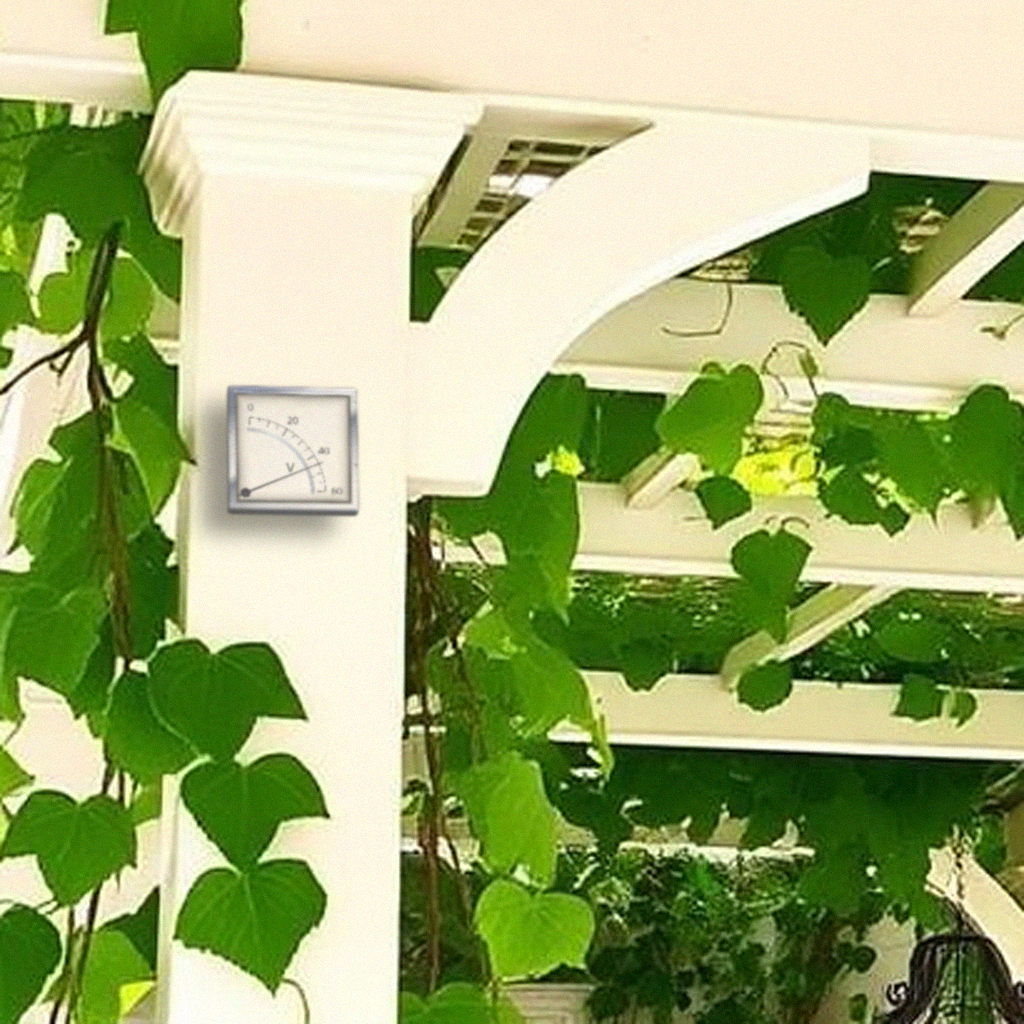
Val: 45 V
